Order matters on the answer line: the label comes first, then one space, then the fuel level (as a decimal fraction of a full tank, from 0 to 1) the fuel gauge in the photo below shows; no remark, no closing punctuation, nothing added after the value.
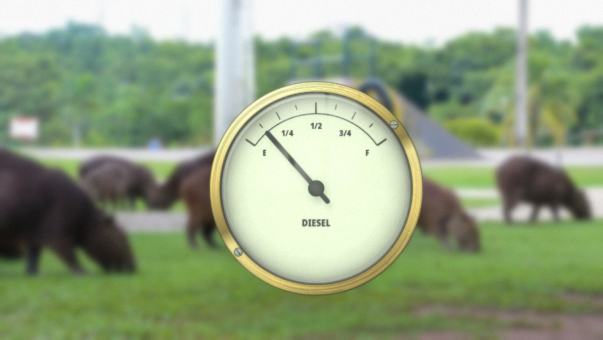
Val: 0.125
